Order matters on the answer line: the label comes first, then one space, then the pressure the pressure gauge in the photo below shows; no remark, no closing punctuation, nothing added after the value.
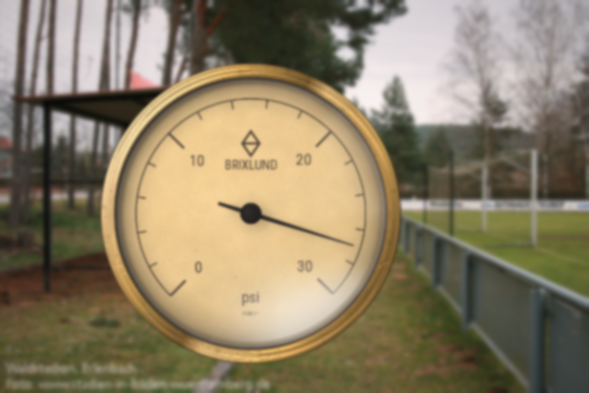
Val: 27 psi
